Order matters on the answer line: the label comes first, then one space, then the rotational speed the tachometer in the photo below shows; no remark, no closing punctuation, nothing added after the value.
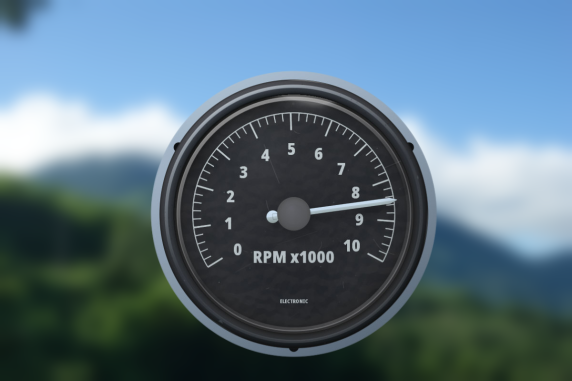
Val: 8500 rpm
